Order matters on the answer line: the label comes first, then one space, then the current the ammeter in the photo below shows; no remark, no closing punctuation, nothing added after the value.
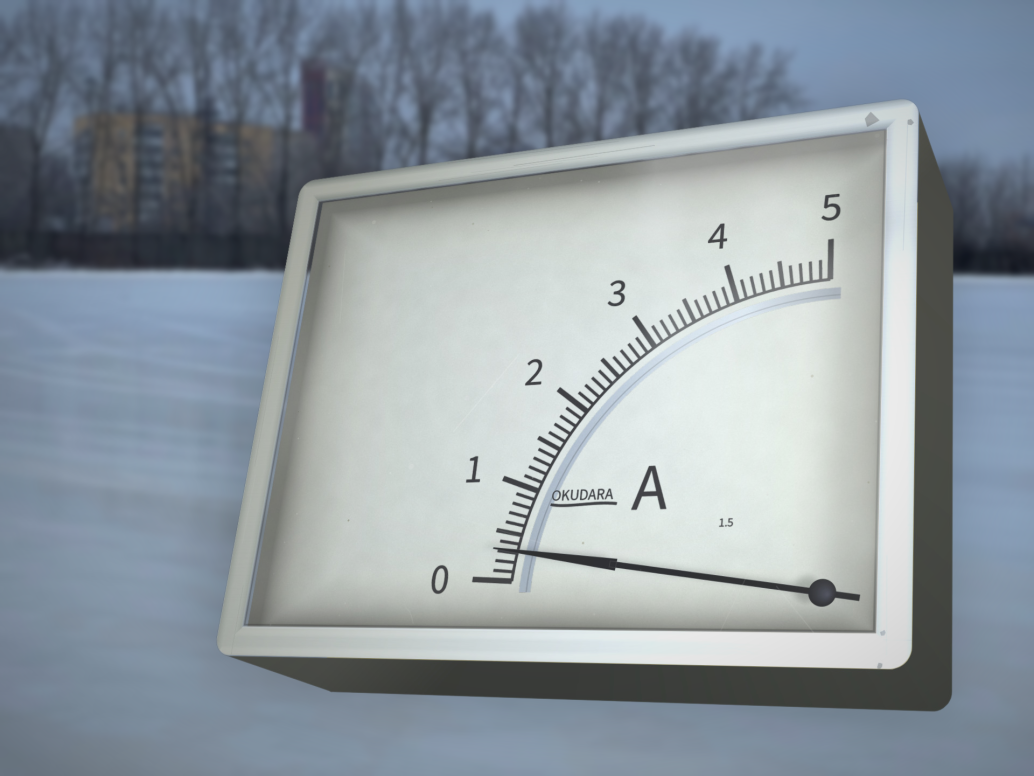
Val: 0.3 A
